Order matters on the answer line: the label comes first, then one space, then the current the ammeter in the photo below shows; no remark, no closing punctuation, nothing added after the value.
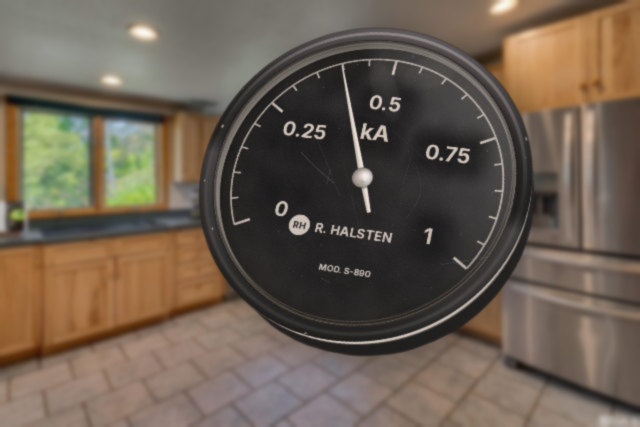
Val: 0.4 kA
